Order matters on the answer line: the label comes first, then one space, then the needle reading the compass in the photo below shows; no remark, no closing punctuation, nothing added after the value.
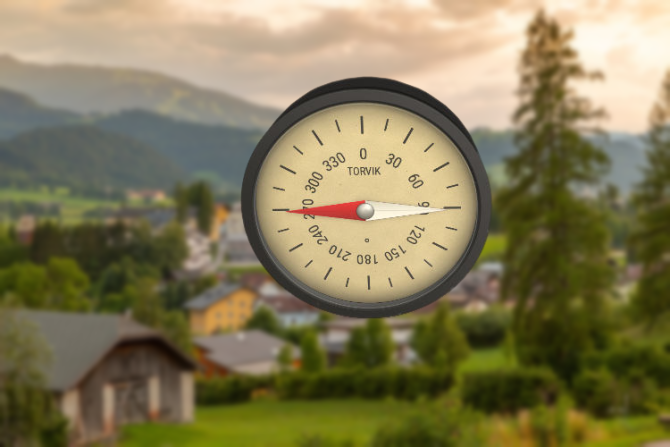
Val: 270 °
